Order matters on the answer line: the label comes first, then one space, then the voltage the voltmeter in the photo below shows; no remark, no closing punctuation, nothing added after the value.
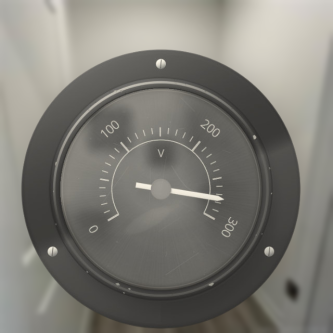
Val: 275 V
